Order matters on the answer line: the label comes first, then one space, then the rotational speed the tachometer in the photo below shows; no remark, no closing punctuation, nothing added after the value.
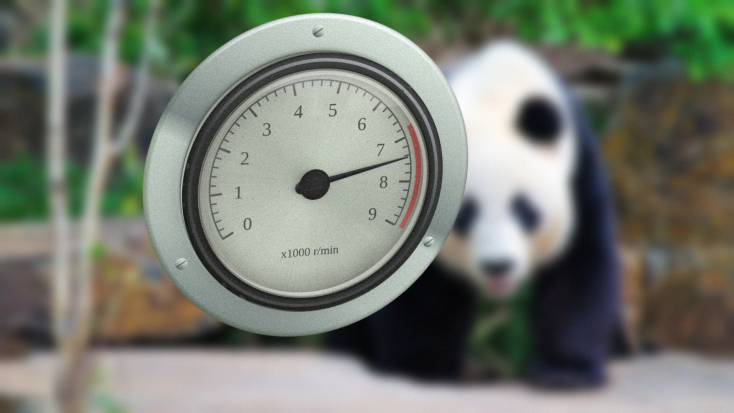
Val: 7400 rpm
